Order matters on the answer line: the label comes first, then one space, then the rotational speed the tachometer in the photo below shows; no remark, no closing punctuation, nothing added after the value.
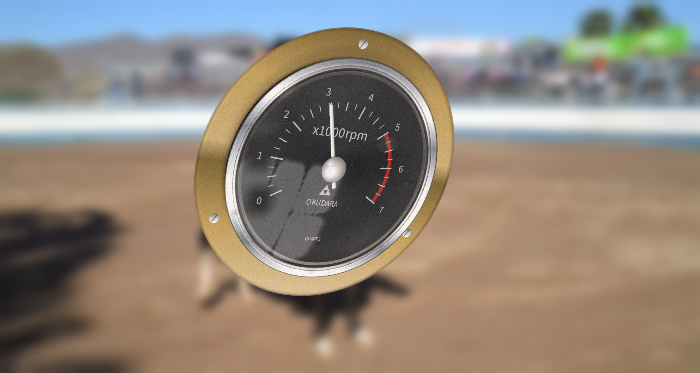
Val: 3000 rpm
